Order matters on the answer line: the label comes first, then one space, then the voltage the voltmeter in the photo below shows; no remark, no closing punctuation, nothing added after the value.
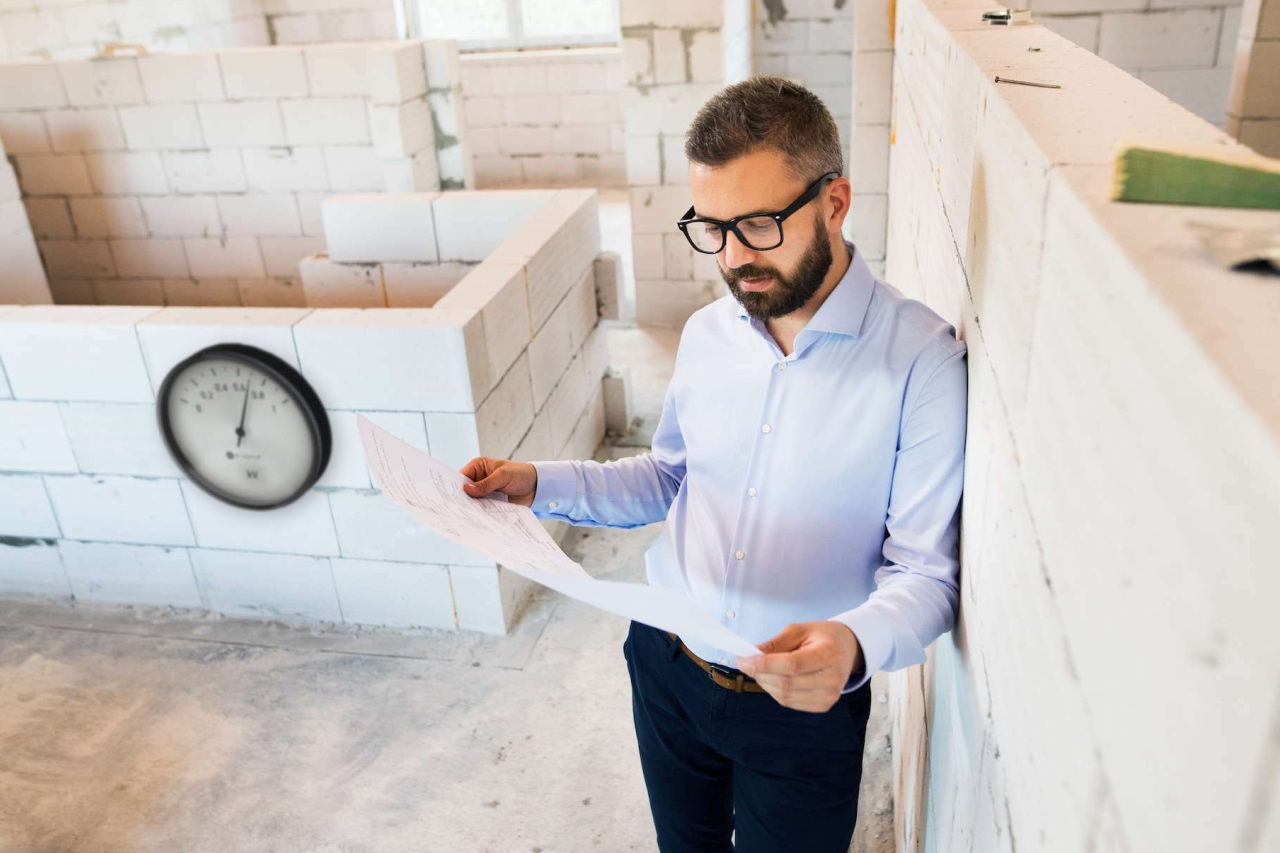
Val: 0.7 kV
